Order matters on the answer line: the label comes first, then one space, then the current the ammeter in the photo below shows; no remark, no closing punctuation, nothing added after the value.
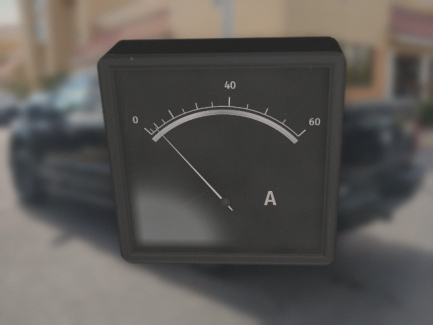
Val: 10 A
